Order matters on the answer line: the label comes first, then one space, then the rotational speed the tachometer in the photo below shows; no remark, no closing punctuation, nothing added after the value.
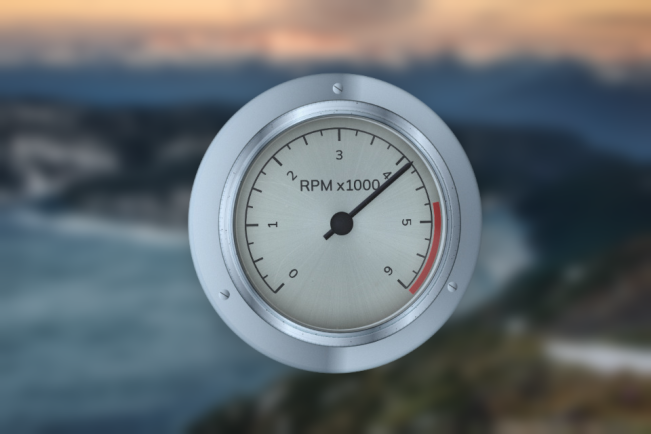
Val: 4125 rpm
